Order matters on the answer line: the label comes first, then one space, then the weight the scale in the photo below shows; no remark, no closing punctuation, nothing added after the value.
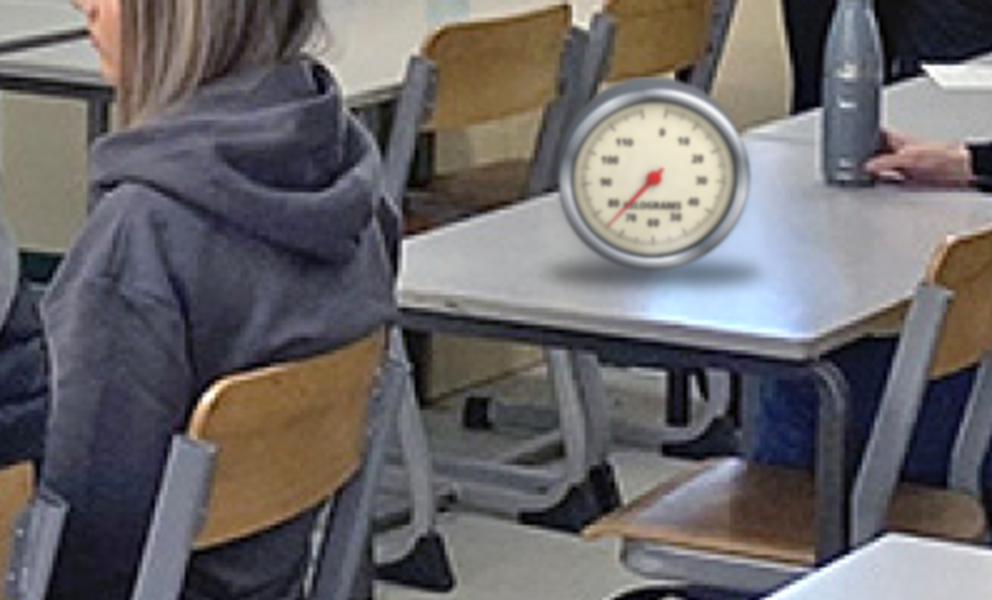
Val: 75 kg
